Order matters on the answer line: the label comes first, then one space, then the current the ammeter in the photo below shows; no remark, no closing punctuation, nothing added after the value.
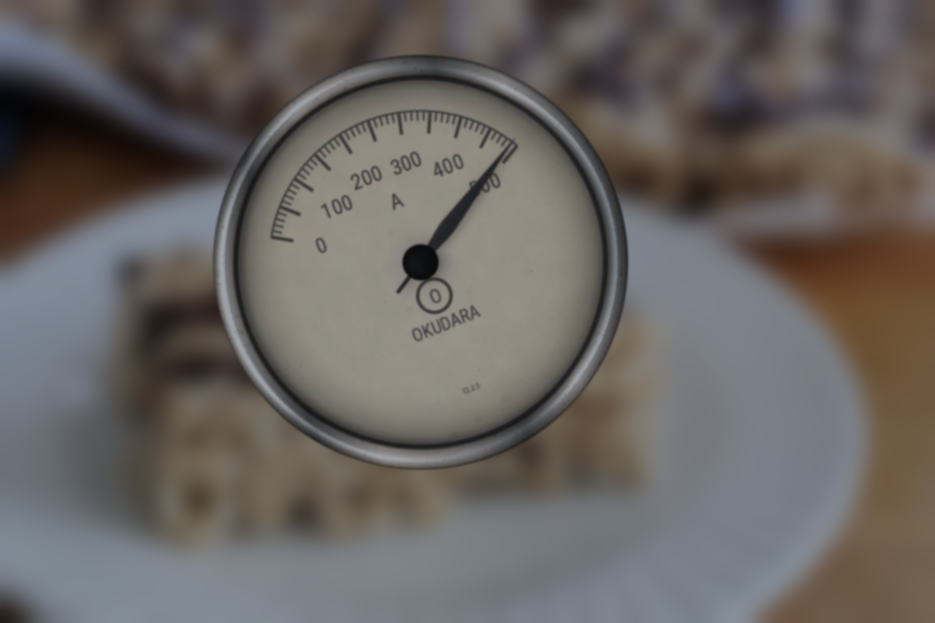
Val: 490 A
